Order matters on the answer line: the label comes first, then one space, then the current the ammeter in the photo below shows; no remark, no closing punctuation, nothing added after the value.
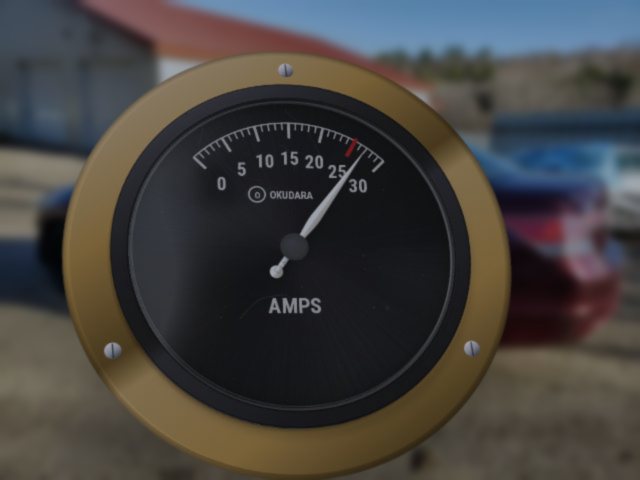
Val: 27 A
